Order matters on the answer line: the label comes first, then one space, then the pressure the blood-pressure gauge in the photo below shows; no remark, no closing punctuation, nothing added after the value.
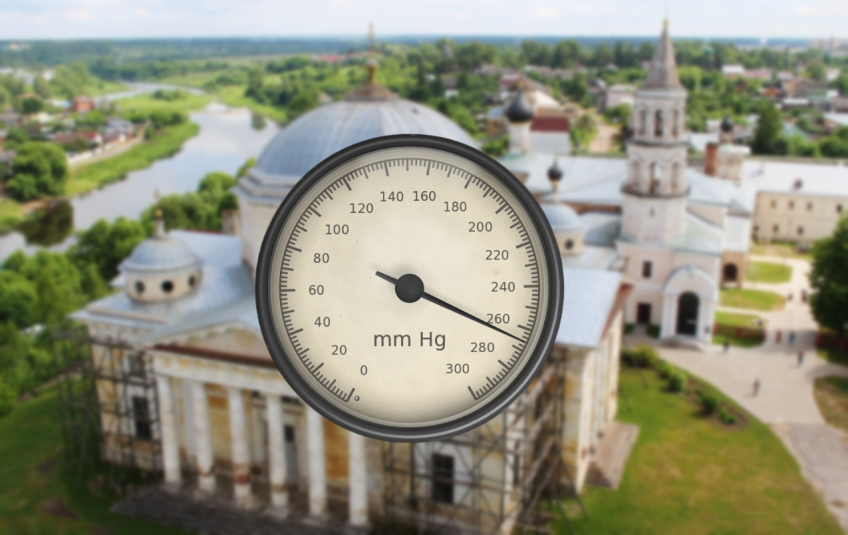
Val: 266 mmHg
